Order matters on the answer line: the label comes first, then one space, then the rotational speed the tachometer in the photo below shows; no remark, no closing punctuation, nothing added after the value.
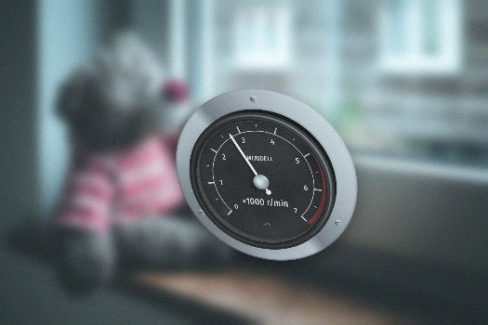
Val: 2750 rpm
